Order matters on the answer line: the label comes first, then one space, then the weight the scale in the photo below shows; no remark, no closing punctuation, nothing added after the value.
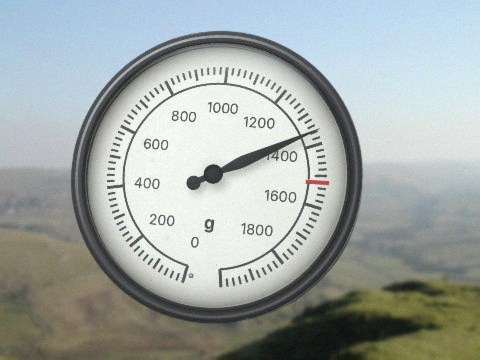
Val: 1360 g
